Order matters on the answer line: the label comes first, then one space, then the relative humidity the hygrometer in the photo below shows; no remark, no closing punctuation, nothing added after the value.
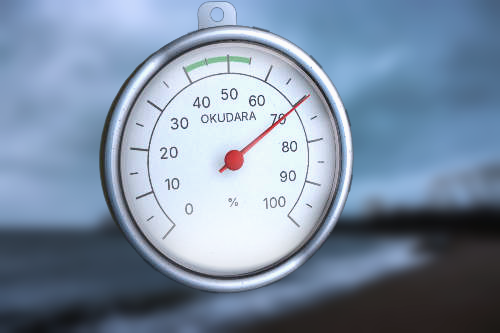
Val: 70 %
